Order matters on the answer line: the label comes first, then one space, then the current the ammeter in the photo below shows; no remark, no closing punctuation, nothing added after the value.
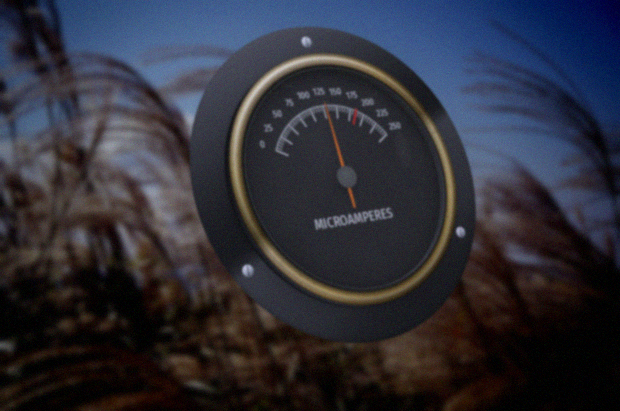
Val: 125 µA
